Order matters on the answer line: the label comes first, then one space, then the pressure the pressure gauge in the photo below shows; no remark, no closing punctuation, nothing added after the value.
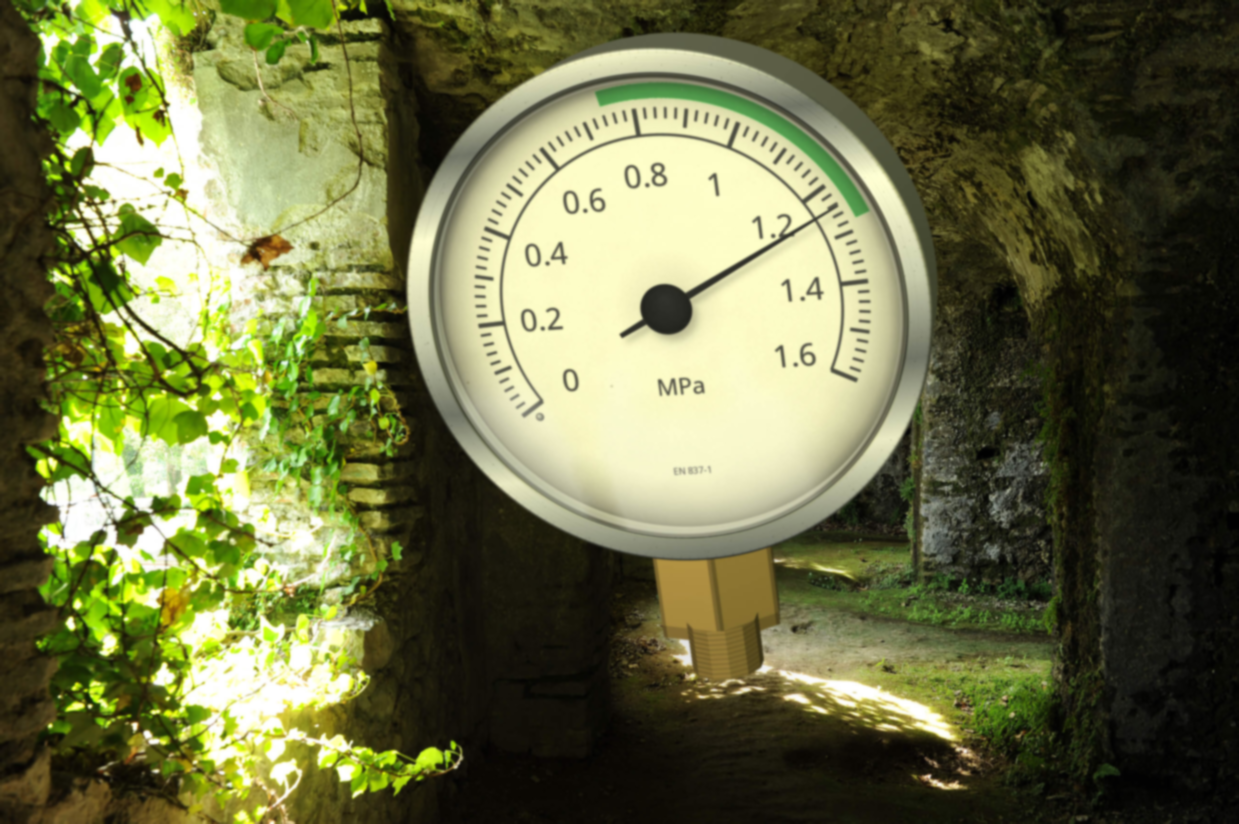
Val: 1.24 MPa
